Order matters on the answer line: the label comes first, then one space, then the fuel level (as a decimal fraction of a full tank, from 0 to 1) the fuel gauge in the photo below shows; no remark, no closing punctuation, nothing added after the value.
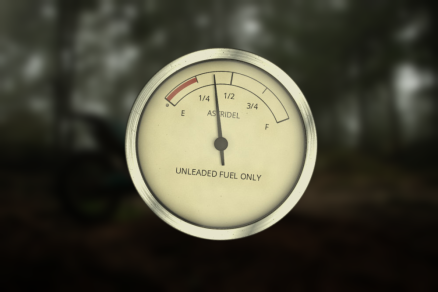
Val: 0.375
